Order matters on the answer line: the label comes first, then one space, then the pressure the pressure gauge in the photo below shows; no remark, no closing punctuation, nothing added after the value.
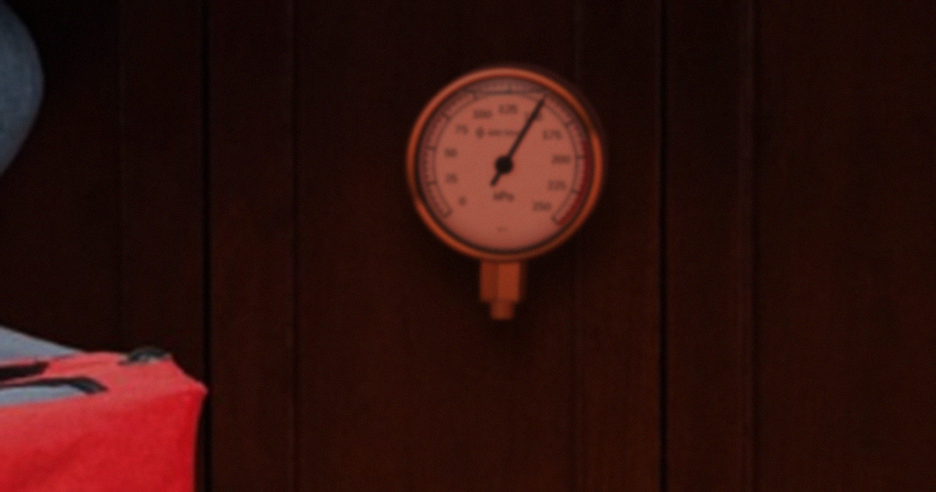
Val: 150 kPa
